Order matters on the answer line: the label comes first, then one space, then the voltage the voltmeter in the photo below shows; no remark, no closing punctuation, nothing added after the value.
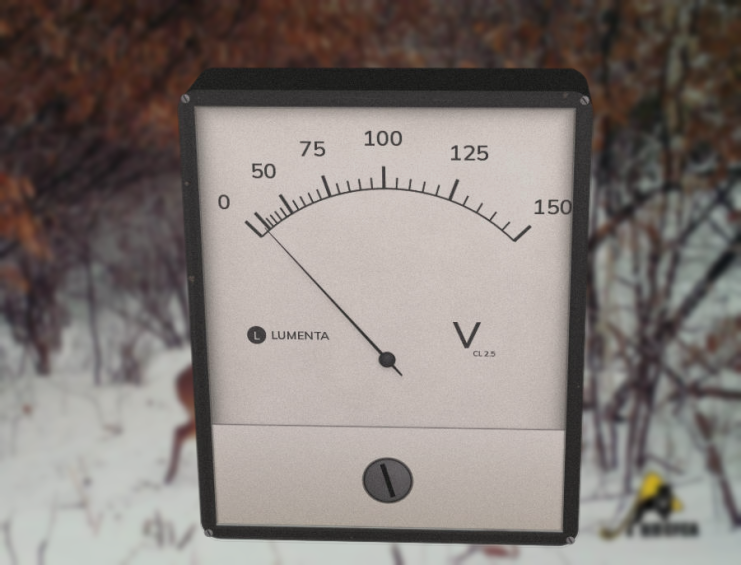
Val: 25 V
